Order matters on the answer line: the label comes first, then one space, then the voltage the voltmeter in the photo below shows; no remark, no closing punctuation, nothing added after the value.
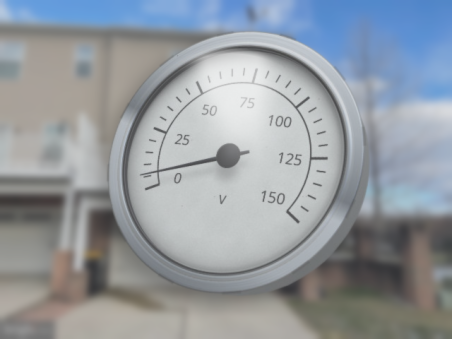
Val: 5 V
